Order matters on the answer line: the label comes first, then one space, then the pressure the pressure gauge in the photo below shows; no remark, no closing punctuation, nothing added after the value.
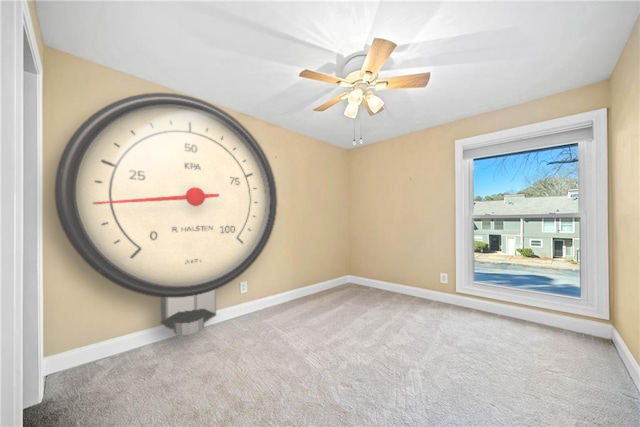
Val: 15 kPa
